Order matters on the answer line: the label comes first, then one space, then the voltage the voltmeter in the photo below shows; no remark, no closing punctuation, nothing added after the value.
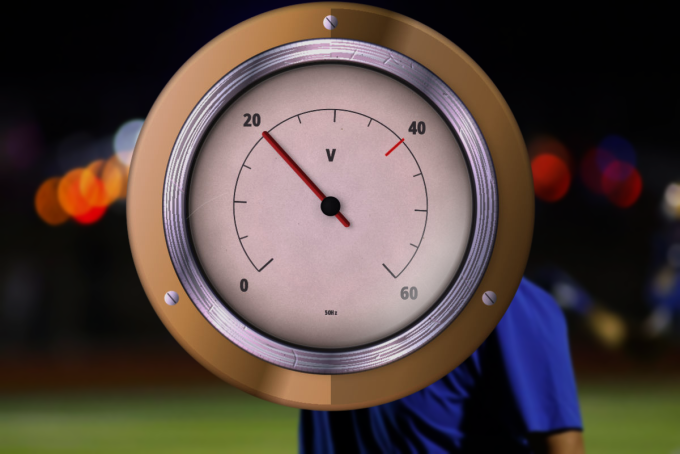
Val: 20 V
